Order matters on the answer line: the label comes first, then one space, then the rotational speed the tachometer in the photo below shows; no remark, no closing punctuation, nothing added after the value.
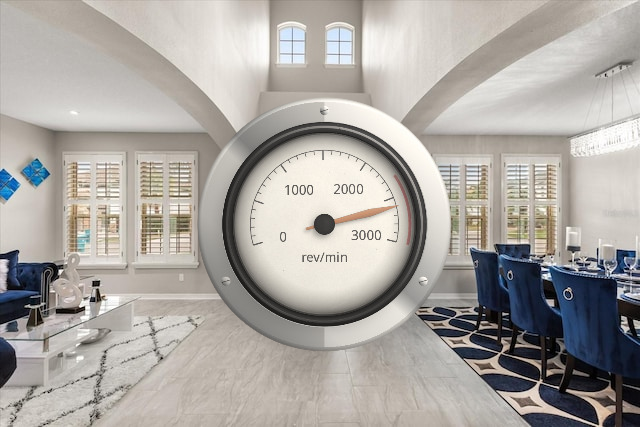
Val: 2600 rpm
